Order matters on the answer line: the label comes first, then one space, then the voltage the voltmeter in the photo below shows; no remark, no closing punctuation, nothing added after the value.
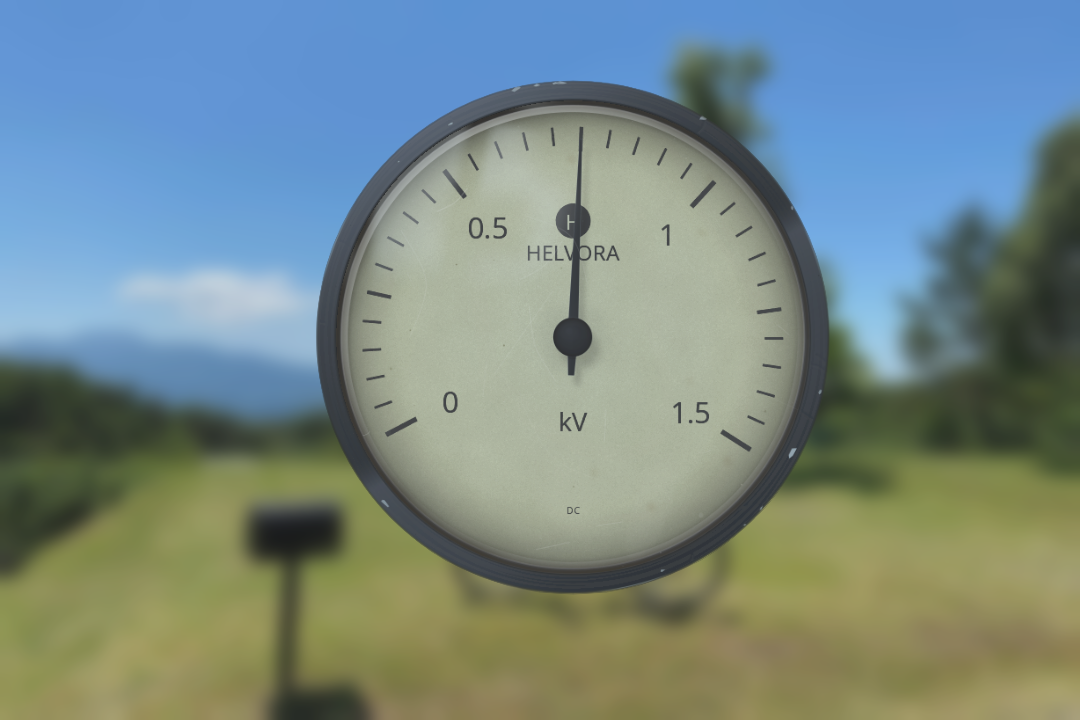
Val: 0.75 kV
